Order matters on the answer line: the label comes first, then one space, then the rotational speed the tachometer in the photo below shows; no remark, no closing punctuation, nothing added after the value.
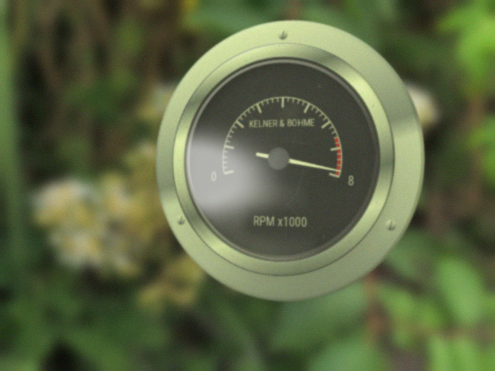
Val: 7800 rpm
